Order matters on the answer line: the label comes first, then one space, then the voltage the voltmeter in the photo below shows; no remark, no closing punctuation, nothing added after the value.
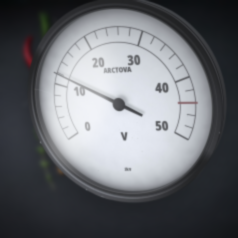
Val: 12 V
